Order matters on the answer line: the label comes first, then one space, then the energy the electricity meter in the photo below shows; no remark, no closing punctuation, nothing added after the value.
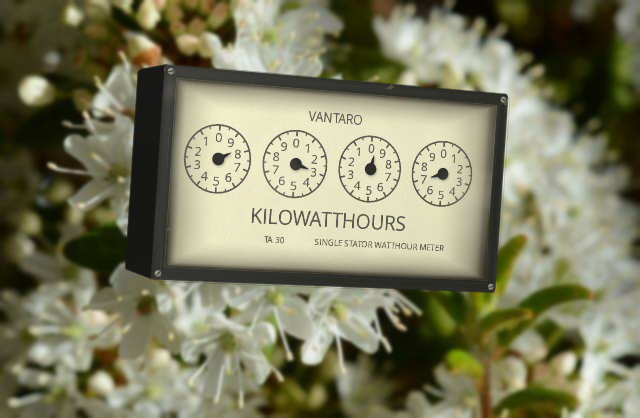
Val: 8297 kWh
